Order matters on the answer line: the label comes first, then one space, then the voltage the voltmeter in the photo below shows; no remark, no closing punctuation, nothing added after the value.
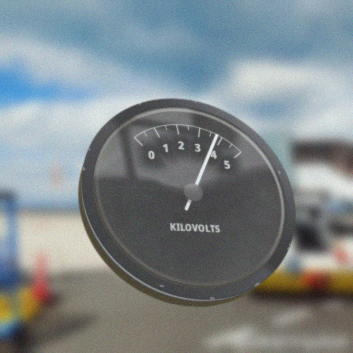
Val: 3.75 kV
